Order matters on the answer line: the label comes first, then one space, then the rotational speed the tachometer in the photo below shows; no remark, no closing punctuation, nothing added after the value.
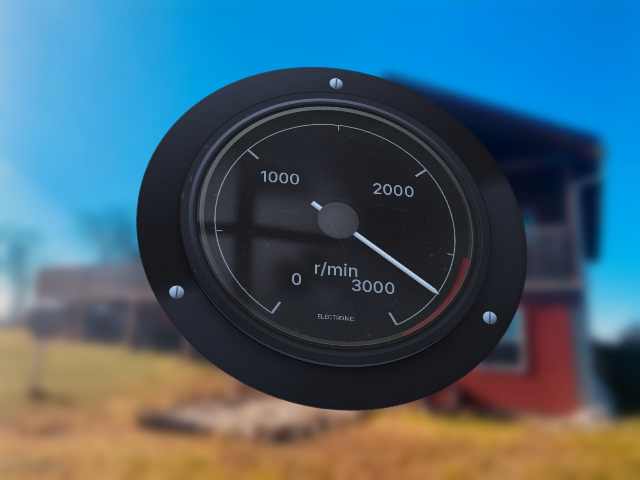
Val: 2750 rpm
